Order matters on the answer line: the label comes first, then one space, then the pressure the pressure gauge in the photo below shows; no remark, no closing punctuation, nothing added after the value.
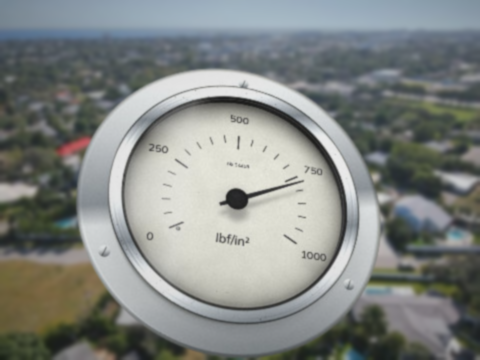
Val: 775 psi
